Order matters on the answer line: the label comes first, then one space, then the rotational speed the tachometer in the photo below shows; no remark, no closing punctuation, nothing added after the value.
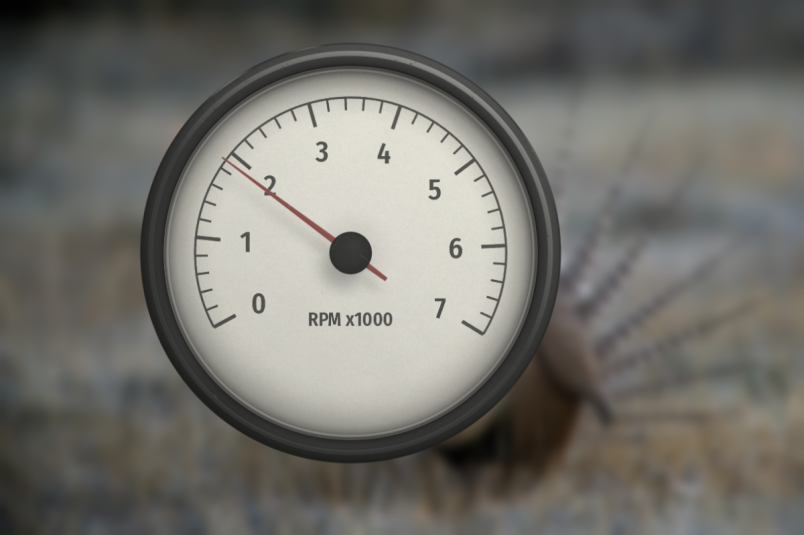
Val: 1900 rpm
